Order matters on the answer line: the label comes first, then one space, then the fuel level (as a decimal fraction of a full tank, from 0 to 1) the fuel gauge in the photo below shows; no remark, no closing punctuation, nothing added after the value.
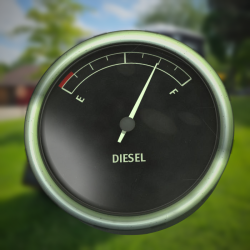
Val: 0.75
